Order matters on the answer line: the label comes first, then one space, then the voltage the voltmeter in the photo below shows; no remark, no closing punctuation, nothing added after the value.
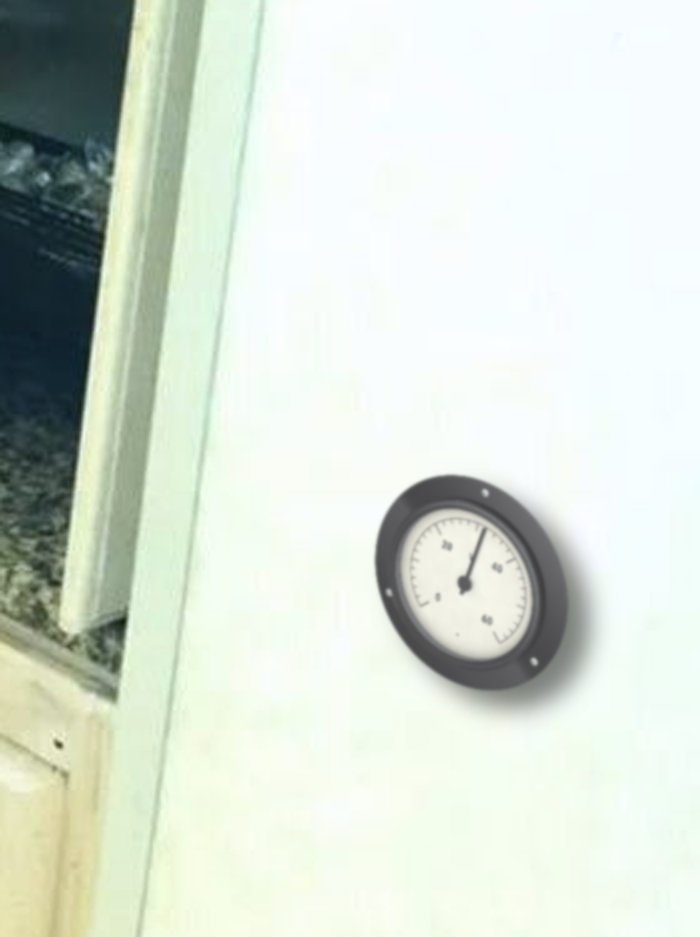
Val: 32 V
